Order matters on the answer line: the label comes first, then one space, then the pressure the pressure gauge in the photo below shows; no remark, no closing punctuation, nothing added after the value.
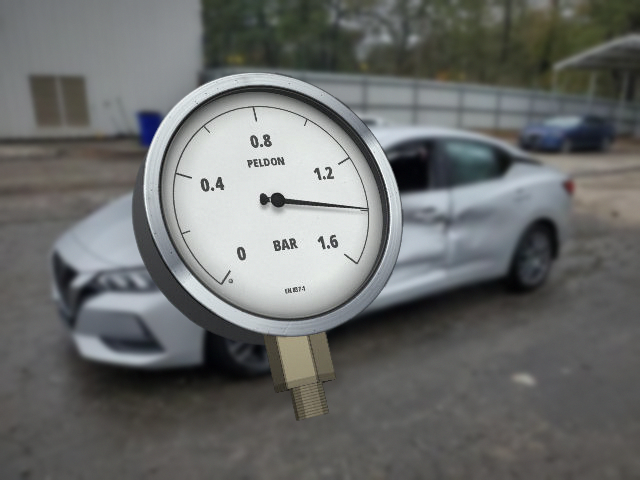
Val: 1.4 bar
